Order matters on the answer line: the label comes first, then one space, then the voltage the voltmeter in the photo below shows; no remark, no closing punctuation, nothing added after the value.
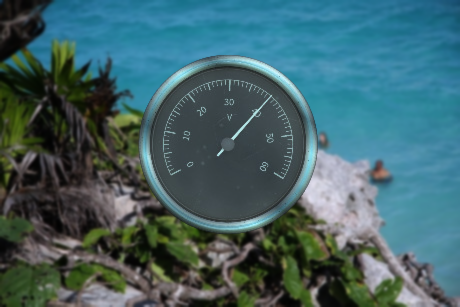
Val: 40 V
